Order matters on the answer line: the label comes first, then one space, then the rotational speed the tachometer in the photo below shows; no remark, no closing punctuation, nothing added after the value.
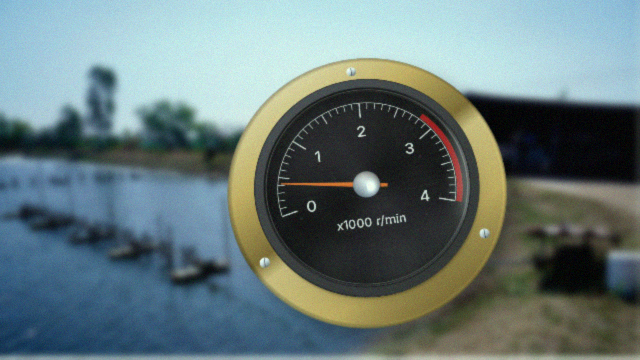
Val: 400 rpm
